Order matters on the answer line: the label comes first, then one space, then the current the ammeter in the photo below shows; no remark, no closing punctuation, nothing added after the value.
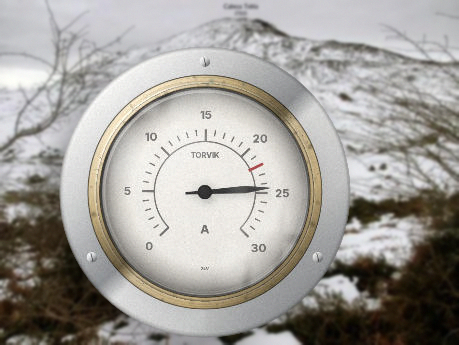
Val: 24.5 A
